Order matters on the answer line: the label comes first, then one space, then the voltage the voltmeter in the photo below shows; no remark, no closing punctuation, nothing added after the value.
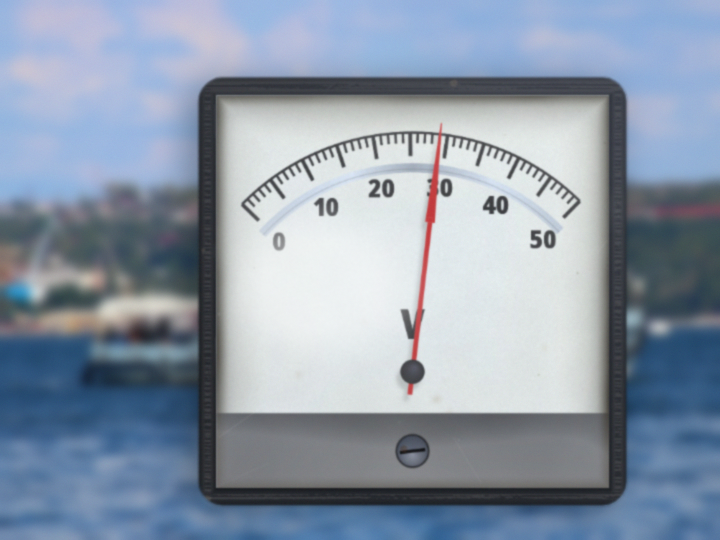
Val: 29 V
